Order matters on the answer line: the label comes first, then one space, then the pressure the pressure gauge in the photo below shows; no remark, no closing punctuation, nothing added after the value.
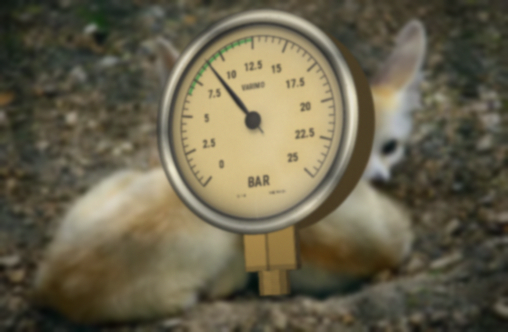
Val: 9 bar
